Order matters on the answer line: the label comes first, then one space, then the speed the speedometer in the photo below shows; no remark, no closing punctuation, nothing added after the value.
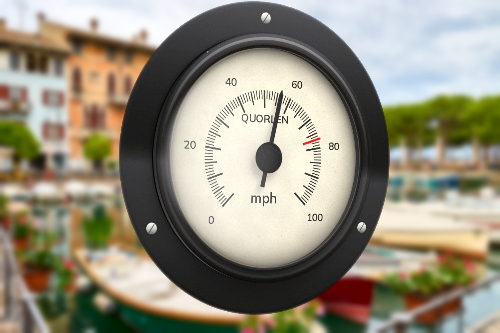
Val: 55 mph
